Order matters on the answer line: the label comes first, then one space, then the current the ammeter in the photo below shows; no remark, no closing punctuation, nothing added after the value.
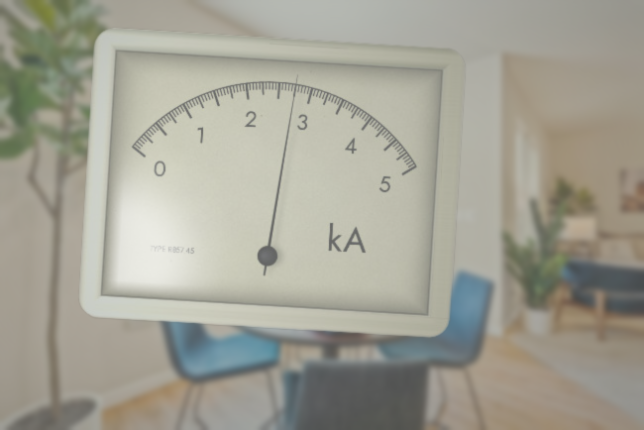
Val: 2.75 kA
